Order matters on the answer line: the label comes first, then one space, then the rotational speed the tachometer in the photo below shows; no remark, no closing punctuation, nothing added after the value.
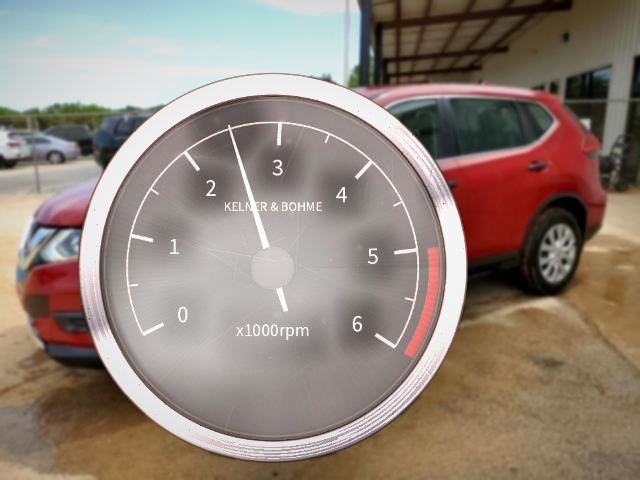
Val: 2500 rpm
